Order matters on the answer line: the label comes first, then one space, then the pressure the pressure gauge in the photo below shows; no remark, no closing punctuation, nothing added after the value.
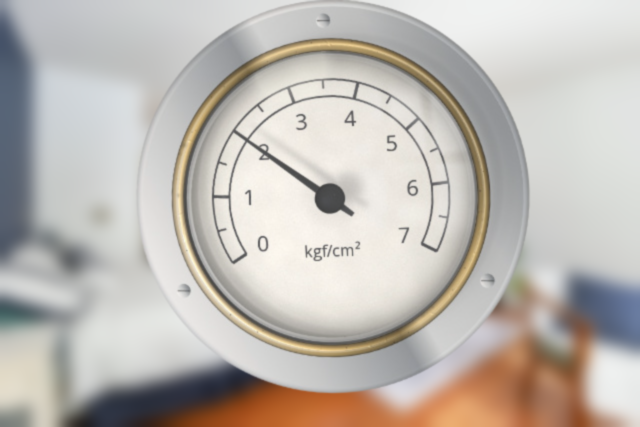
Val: 2 kg/cm²
